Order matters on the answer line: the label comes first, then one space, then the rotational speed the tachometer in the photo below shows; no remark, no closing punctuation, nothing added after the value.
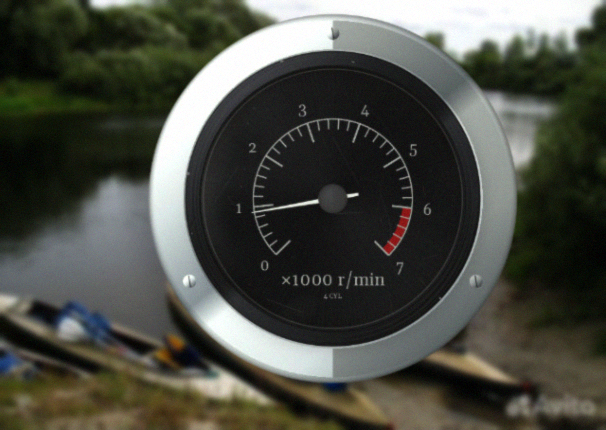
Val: 900 rpm
